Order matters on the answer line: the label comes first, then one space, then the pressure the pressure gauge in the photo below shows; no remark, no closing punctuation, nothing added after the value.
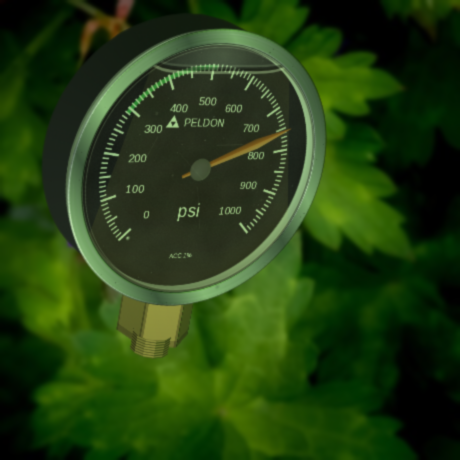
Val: 750 psi
